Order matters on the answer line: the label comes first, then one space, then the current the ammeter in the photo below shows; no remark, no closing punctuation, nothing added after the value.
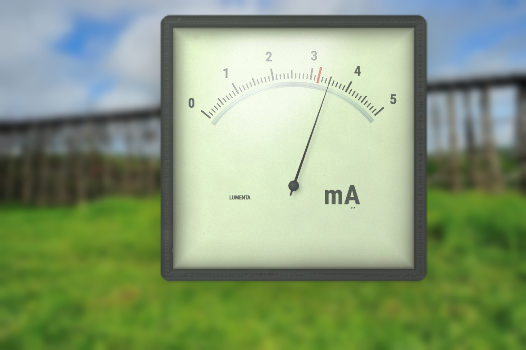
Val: 3.5 mA
